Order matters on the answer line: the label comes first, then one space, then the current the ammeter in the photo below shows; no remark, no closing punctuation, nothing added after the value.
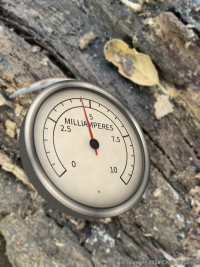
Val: 4.5 mA
